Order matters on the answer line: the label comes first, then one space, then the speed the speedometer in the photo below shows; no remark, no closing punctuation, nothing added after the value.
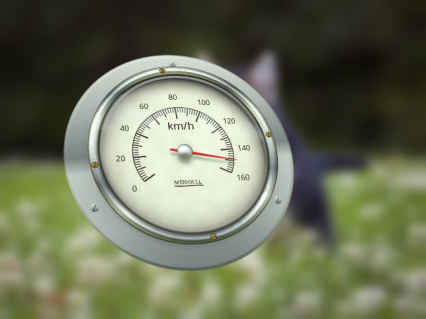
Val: 150 km/h
